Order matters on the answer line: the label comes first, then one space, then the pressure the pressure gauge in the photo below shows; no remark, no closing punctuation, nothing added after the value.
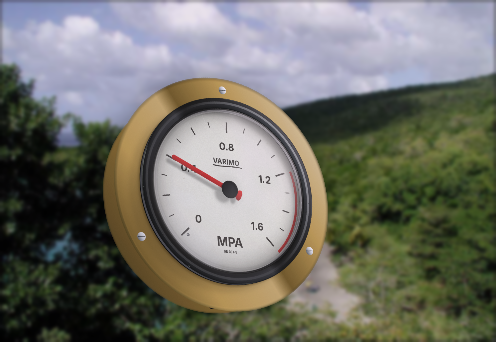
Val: 0.4 MPa
